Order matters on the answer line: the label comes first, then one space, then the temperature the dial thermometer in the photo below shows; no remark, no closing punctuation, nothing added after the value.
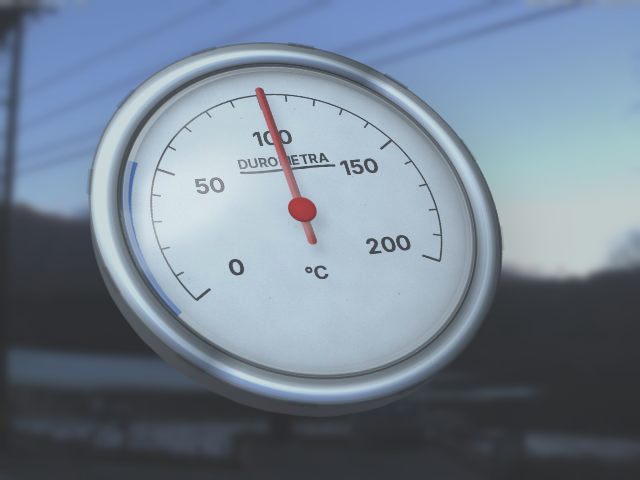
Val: 100 °C
